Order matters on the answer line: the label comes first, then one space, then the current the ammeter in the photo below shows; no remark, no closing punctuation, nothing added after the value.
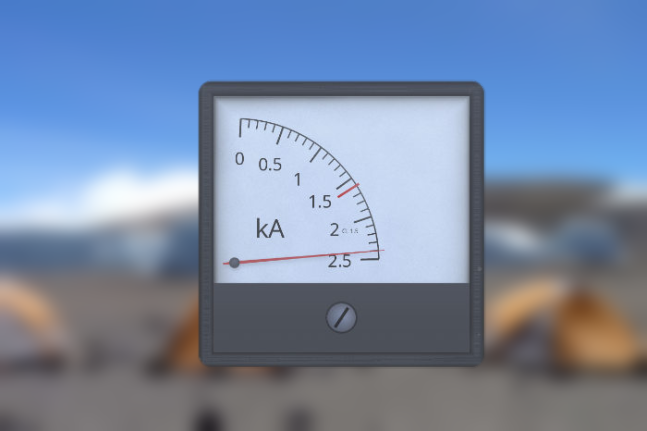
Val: 2.4 kA
